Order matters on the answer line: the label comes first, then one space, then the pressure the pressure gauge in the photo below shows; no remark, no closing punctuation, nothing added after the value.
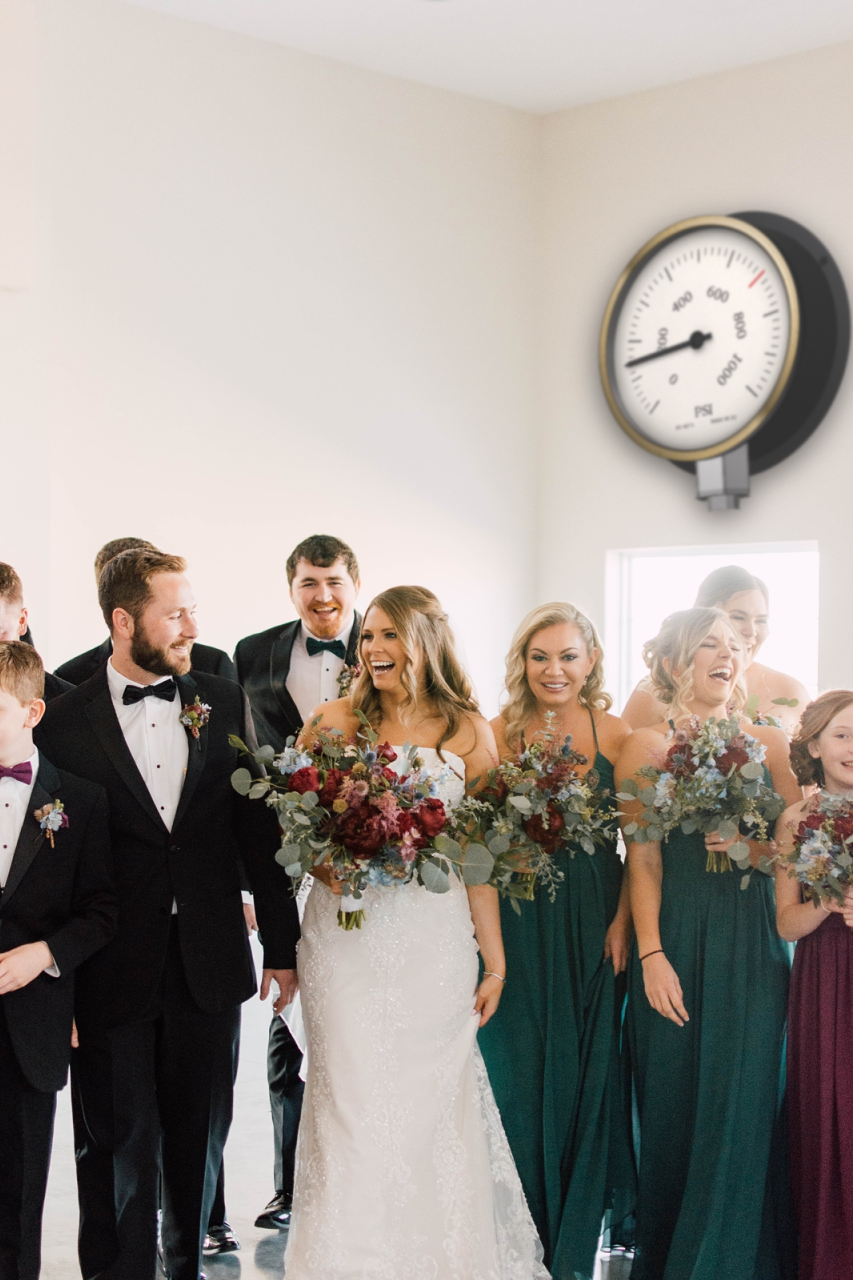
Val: 140 psi
